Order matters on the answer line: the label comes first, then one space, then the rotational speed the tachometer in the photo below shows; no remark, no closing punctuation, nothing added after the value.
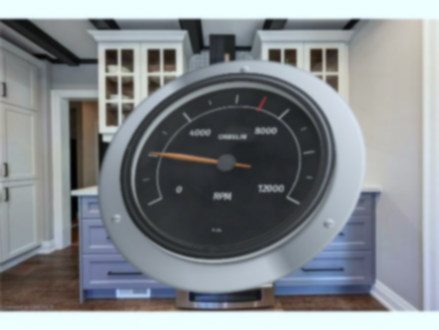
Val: 2000 rpm
